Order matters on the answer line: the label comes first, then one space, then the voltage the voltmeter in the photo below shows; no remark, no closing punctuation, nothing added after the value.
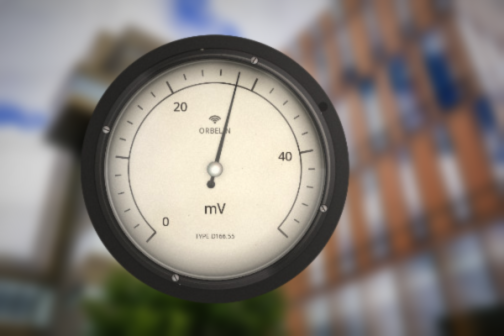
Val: 28 mV
